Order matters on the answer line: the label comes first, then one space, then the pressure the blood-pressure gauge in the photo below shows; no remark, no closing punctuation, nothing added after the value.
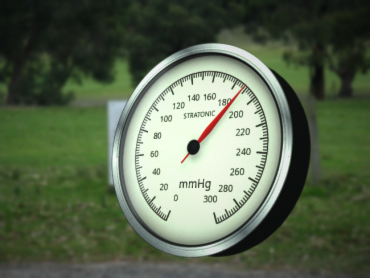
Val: 190 mmHg
